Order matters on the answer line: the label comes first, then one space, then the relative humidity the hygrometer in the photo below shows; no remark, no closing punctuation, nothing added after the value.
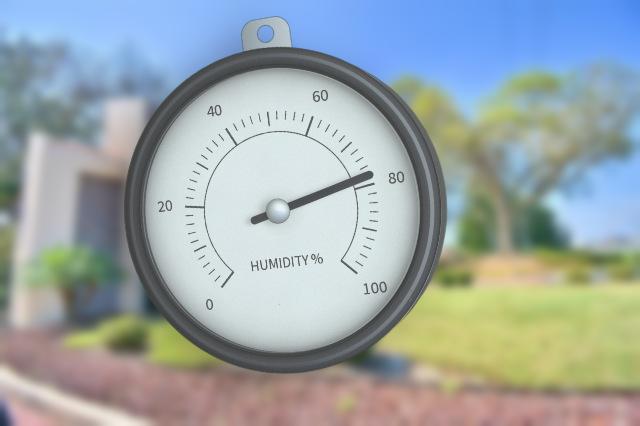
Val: 78 %
